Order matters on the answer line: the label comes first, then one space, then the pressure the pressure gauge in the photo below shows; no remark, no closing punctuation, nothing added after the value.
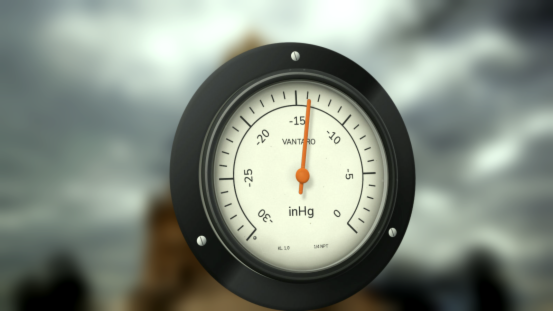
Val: -14 inHg
